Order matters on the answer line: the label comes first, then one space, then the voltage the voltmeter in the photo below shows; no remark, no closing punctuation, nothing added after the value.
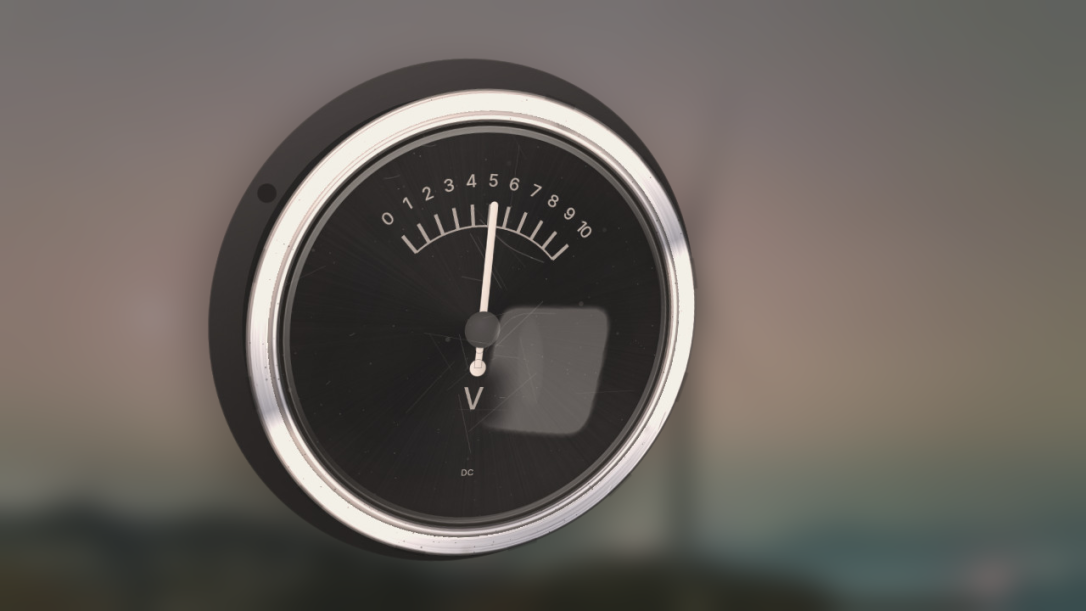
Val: 5 V
